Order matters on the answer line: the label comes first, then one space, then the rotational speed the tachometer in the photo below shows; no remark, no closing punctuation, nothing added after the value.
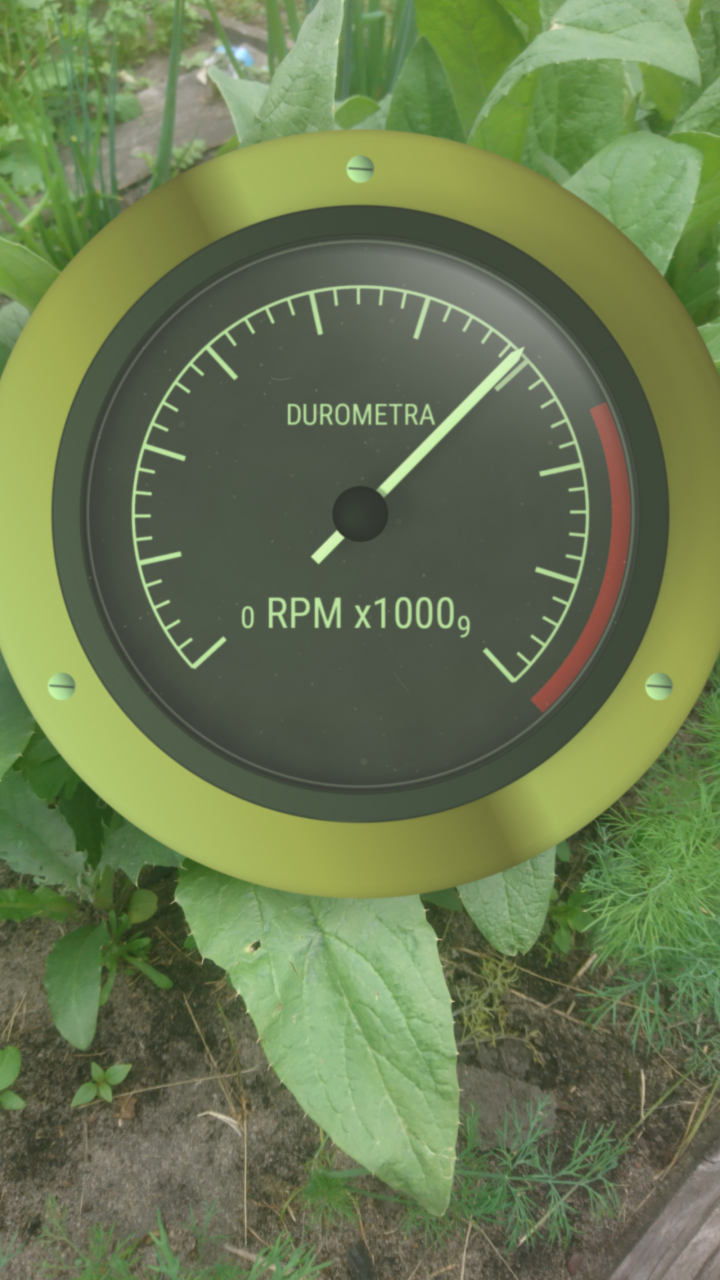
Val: 5900 rpm
